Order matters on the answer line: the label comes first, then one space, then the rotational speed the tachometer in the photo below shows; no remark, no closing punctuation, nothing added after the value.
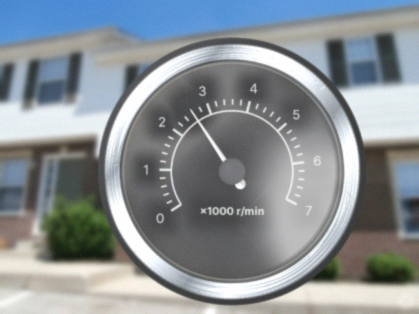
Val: 2600 rpm
